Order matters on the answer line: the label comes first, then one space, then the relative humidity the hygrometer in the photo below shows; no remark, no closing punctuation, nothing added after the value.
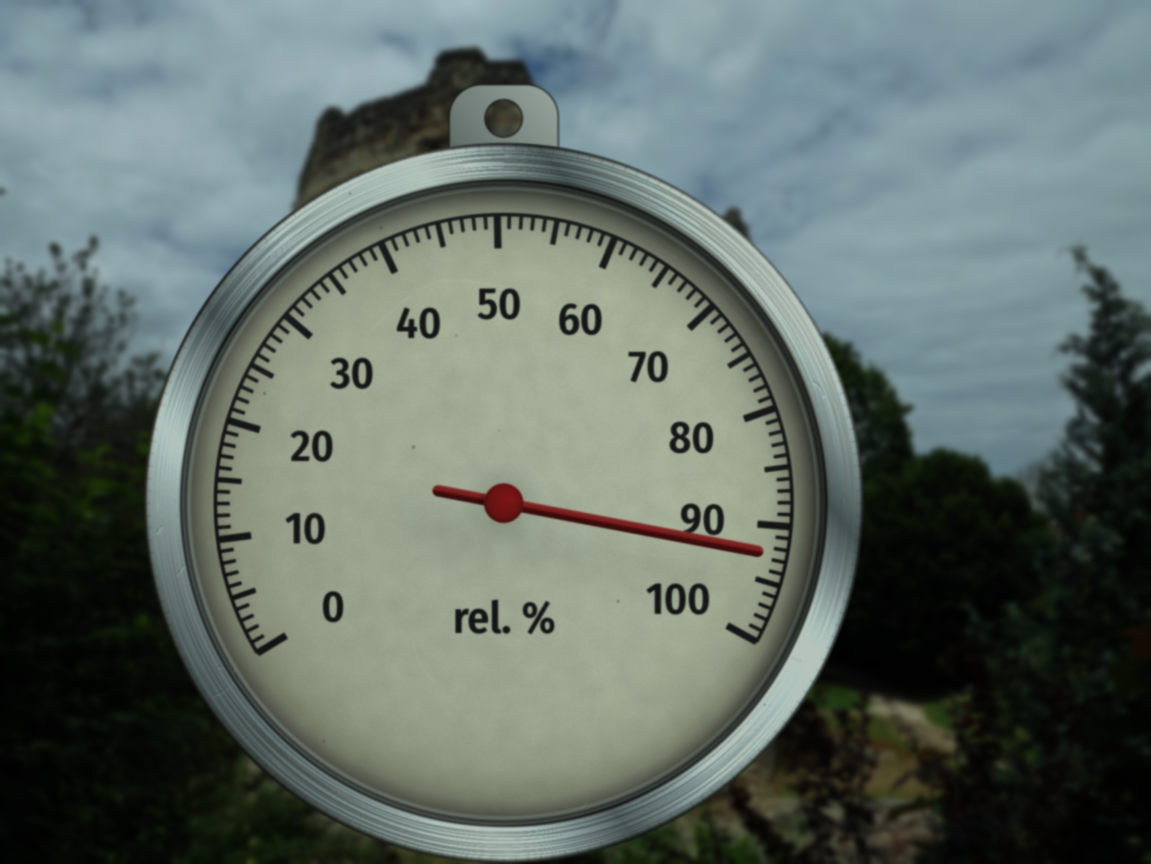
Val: 92.5 %
